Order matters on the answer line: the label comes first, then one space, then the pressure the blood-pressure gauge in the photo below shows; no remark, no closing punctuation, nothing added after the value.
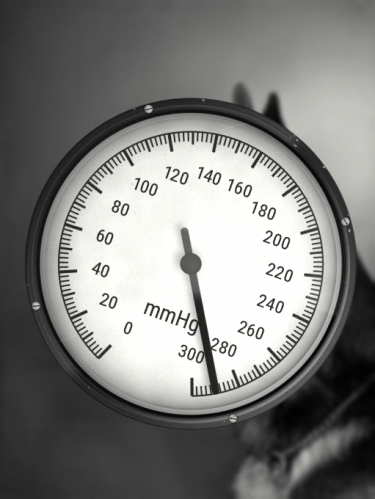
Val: 290 mmHg
